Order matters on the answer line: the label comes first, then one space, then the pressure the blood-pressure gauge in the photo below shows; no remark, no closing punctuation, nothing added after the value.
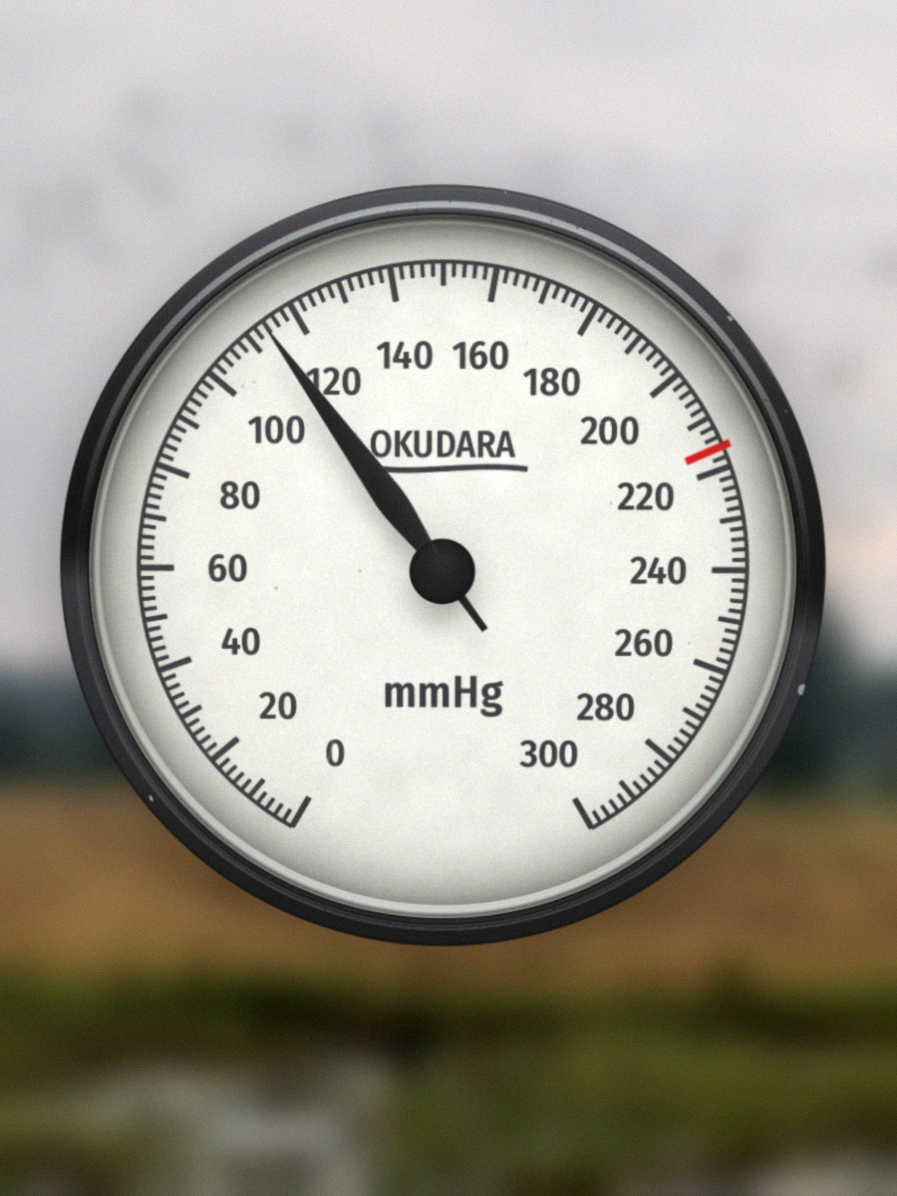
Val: 114 mmHg
